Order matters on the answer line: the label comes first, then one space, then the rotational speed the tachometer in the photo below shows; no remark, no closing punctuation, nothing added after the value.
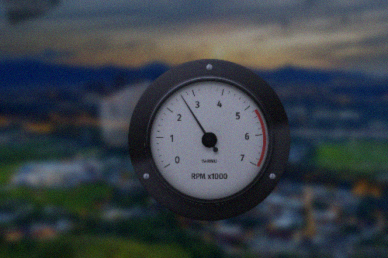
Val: 2600 rpm
